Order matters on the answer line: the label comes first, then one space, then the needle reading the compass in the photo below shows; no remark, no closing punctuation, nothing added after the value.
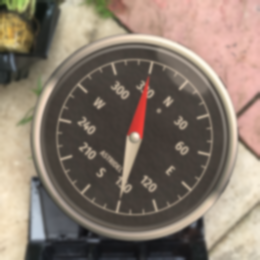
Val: 330 °
